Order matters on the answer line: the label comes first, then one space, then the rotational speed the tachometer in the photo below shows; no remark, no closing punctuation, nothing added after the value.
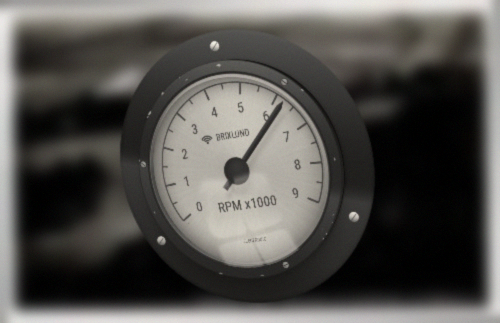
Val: 6250 rpm
